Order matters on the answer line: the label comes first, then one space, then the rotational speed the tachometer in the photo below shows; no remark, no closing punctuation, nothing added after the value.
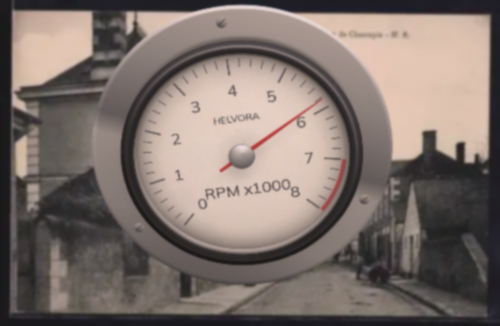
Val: 5800 rpm
